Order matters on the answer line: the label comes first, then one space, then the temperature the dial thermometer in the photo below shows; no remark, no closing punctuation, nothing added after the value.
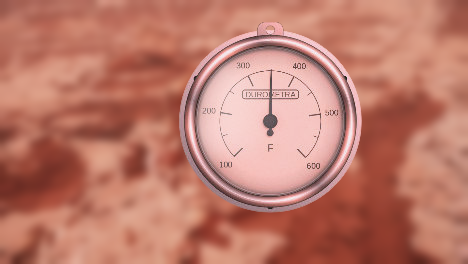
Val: 350 °F
